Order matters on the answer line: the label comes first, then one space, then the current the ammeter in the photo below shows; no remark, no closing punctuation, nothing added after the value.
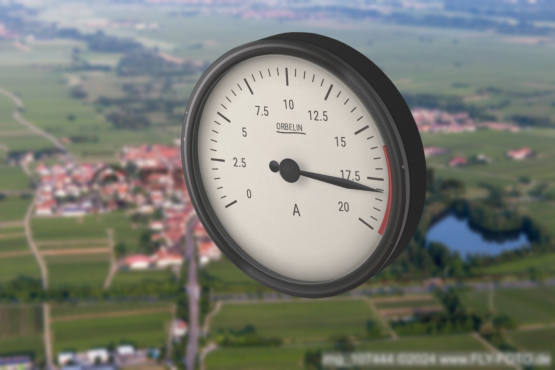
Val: 18 A
